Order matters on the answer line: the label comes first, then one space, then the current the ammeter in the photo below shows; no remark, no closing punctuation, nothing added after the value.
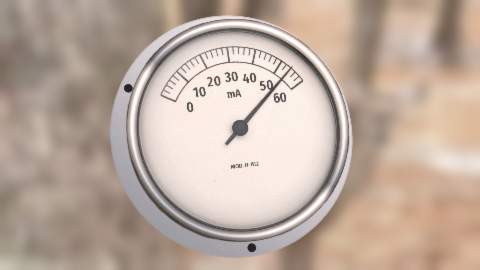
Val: 54 mA
